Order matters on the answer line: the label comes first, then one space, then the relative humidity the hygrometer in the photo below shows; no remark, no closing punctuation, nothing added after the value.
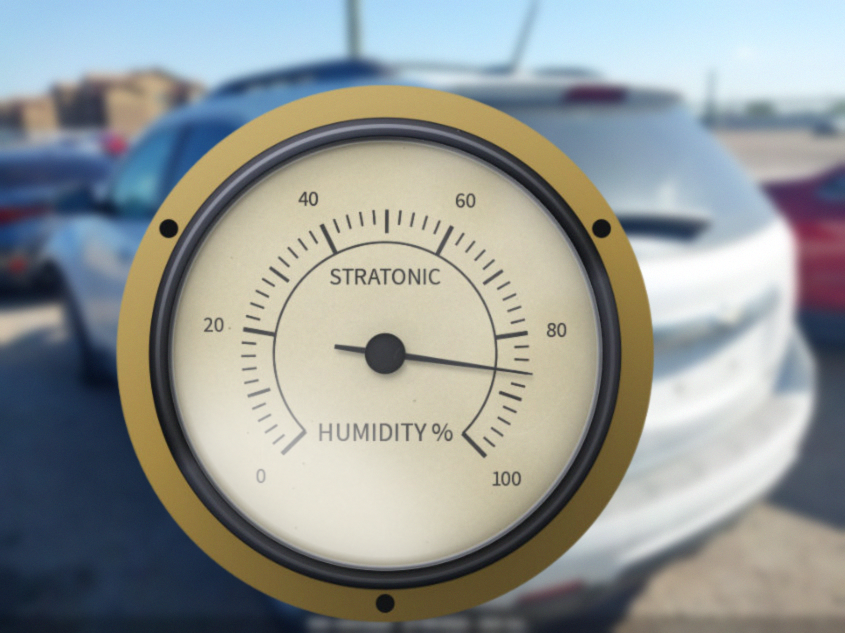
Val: 86 %
